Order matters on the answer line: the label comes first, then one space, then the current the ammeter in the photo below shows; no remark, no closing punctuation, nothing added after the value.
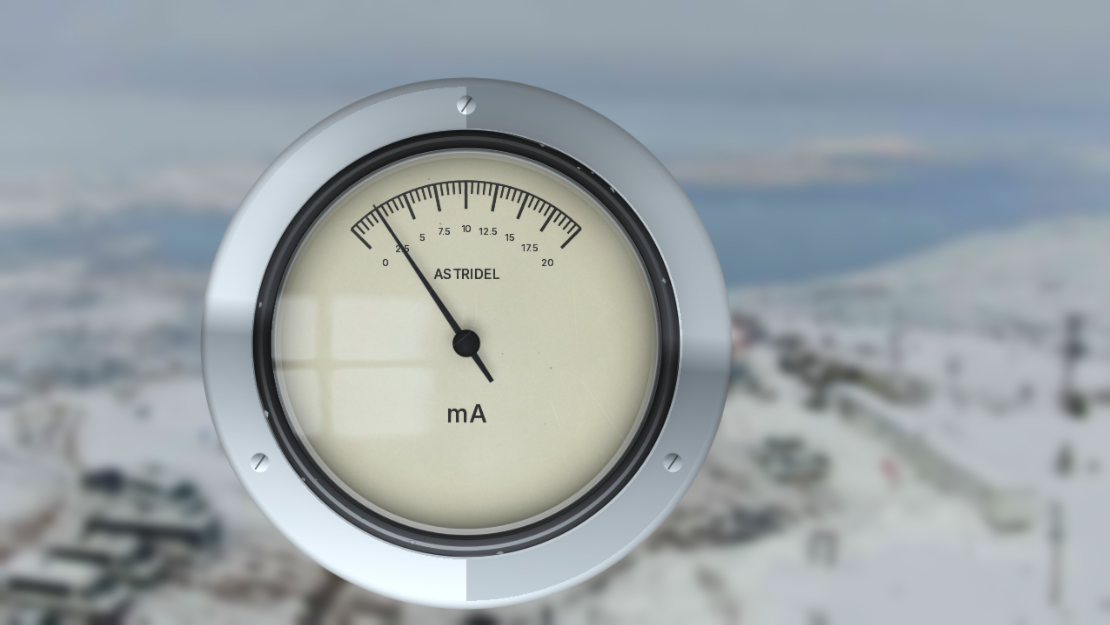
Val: 2.5 mA
